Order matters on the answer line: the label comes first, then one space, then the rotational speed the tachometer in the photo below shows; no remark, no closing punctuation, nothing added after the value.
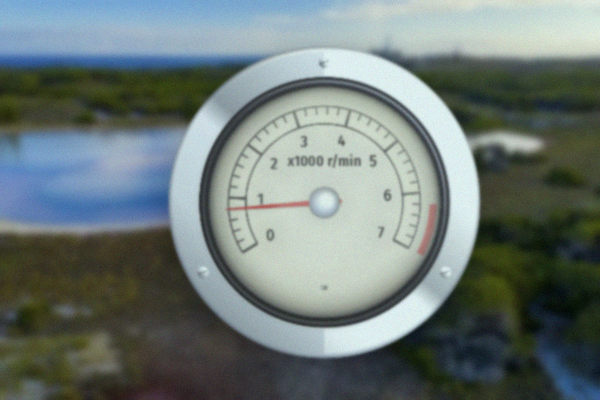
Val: 800 rpm
